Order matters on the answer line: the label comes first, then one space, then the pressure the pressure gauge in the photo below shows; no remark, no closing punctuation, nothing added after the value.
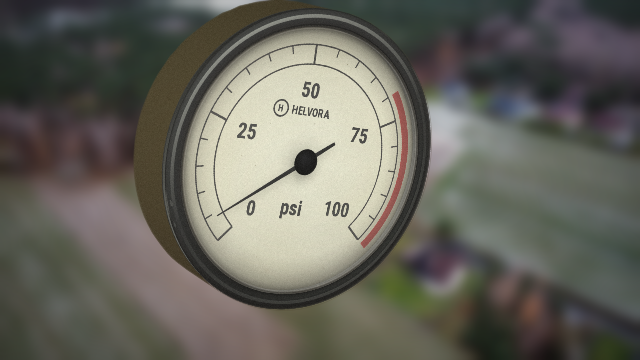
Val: 5 psi
